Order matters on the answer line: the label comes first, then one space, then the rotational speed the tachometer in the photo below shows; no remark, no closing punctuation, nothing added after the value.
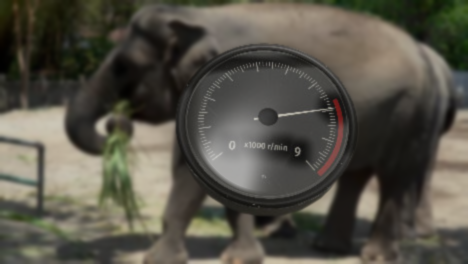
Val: 7000 rpm
